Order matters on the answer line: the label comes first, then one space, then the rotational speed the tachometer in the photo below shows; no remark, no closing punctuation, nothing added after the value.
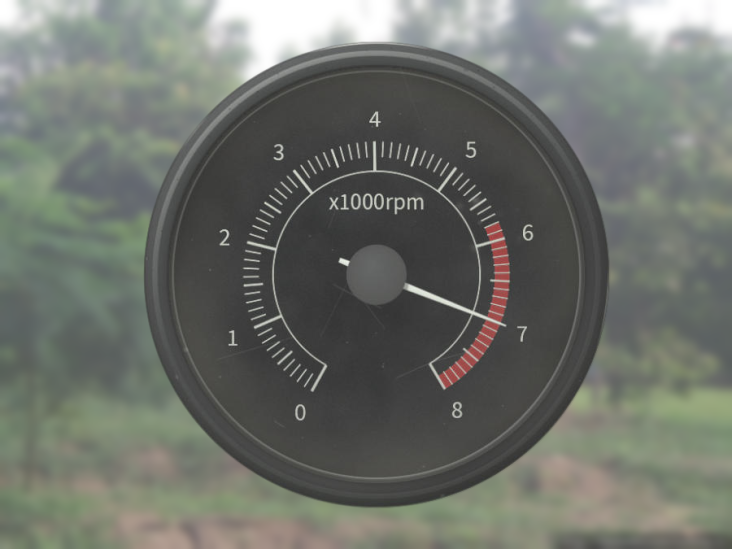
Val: 7000 rpm
